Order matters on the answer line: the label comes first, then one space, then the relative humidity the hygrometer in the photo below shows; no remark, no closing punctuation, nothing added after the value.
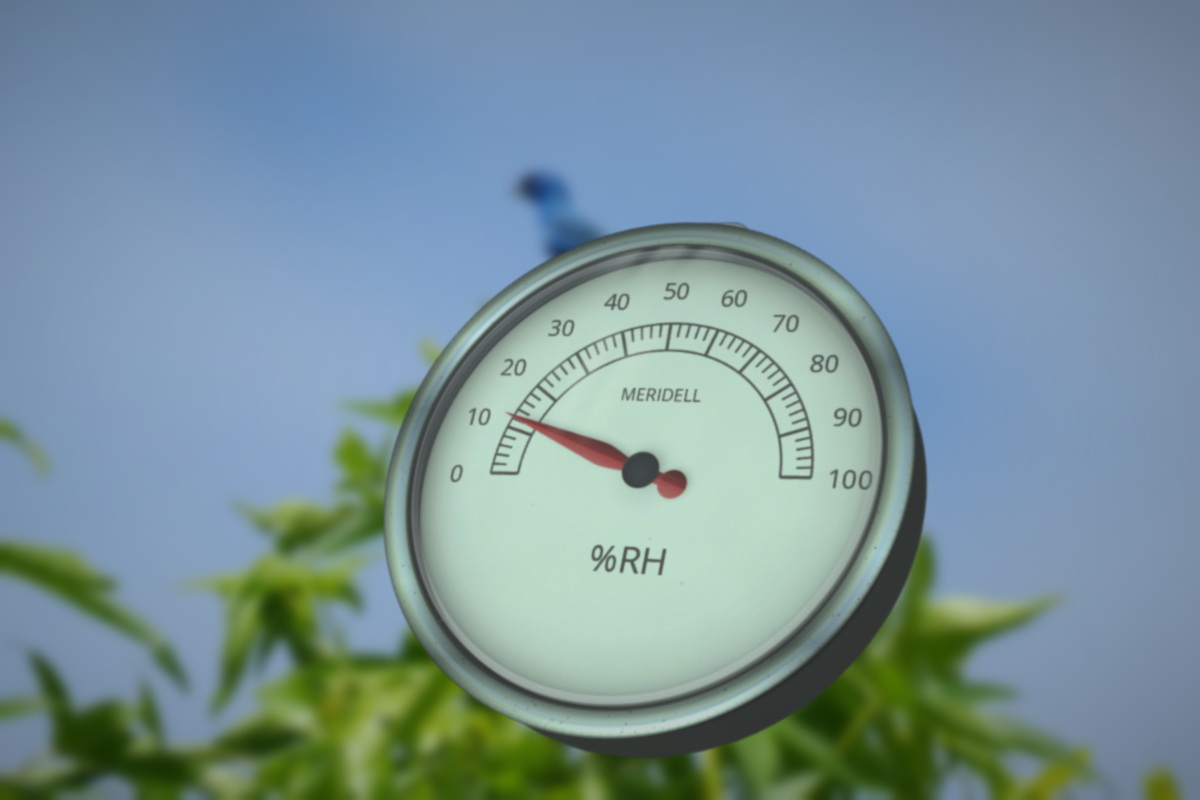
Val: 12 %
